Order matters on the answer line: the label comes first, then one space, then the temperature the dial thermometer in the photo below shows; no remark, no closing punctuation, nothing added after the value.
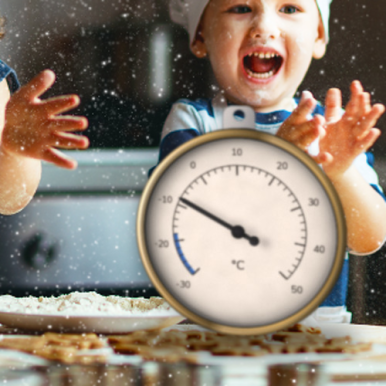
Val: -8 °C
